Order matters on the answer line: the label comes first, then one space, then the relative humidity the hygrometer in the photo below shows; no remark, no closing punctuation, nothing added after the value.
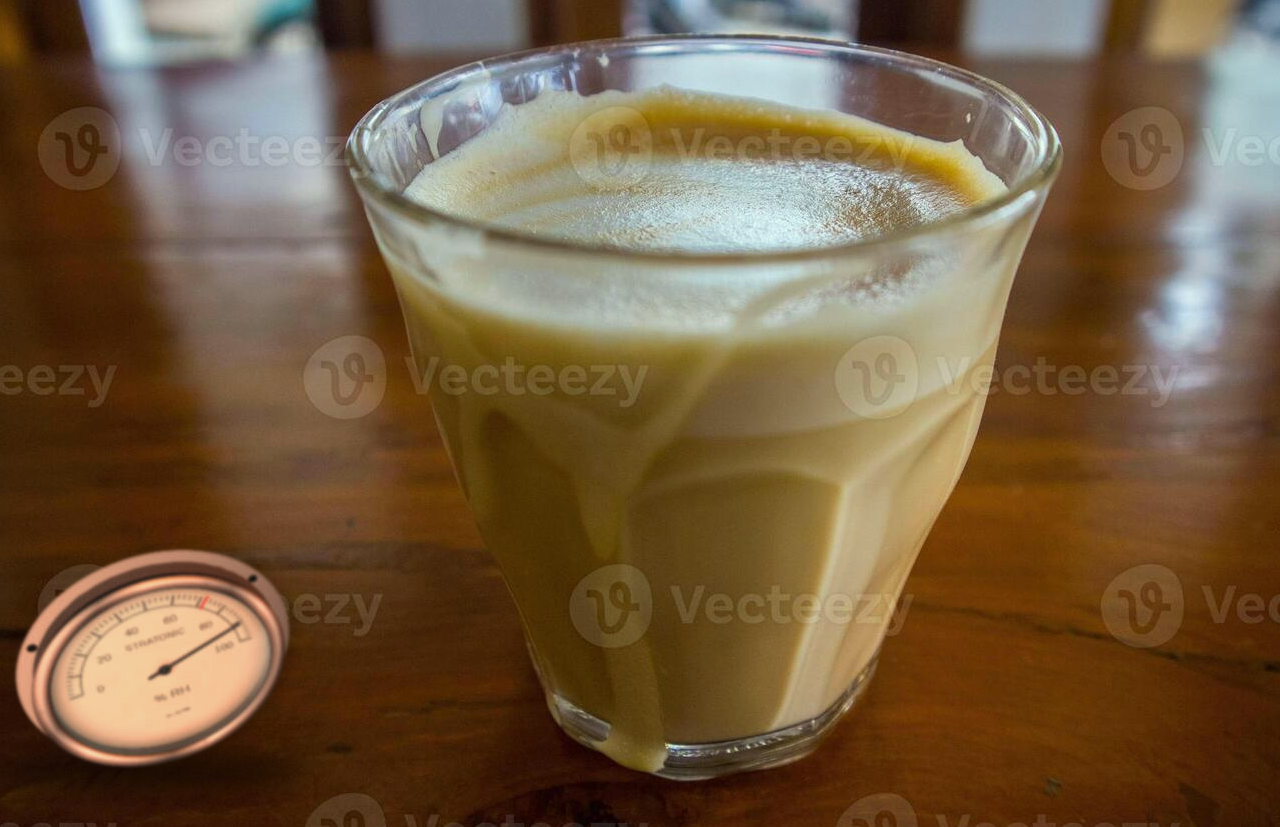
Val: 90 %
